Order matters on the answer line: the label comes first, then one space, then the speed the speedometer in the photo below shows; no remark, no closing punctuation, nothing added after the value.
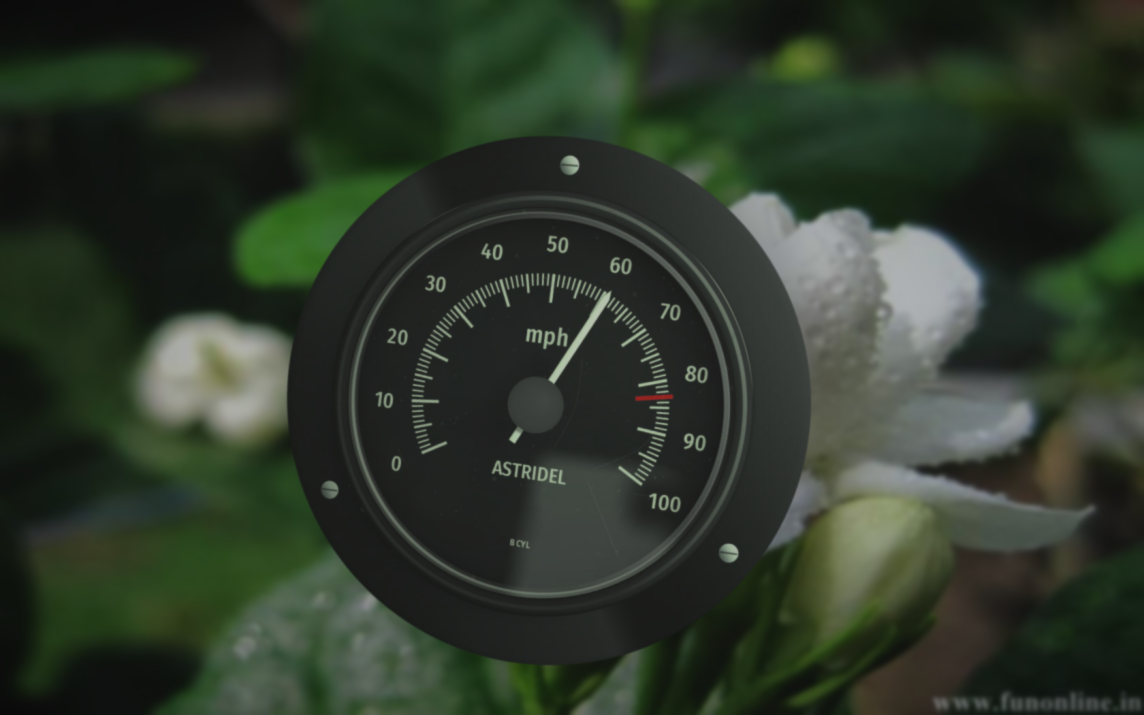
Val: 61 mph
